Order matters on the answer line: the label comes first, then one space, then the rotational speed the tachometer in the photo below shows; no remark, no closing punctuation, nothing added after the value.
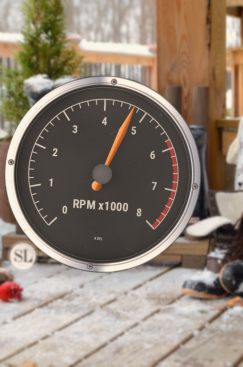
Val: 4700 rpm
